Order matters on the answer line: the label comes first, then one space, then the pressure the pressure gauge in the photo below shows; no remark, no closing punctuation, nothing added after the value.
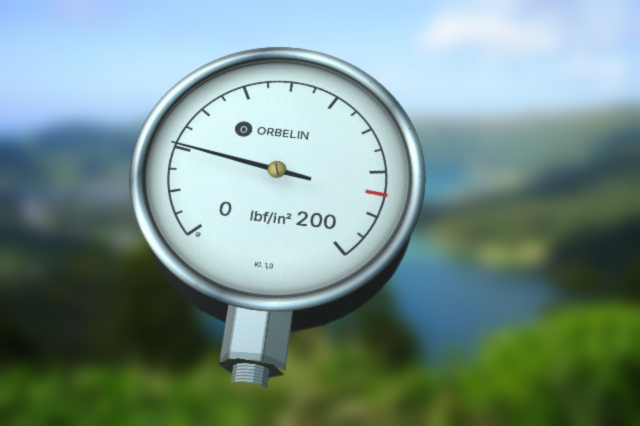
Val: 40 psi
